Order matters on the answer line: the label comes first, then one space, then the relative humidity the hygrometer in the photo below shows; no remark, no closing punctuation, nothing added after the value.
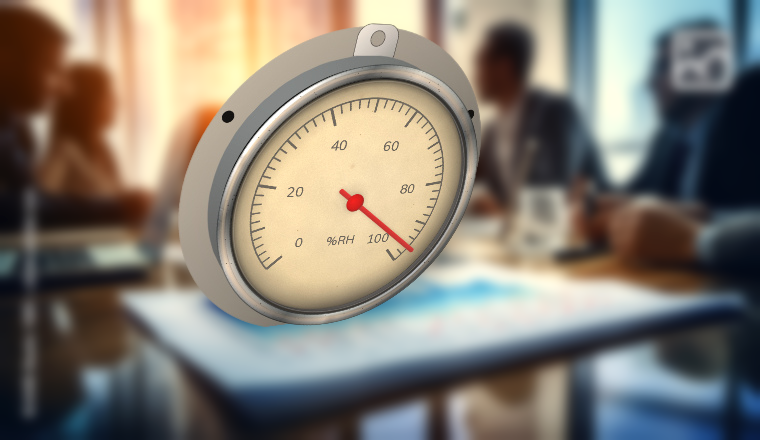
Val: 96 %
